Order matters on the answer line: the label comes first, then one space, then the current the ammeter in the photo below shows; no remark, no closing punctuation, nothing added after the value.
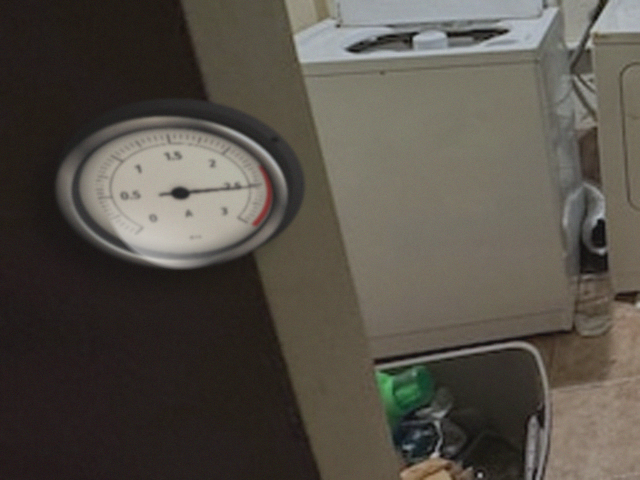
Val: 2.5 A
